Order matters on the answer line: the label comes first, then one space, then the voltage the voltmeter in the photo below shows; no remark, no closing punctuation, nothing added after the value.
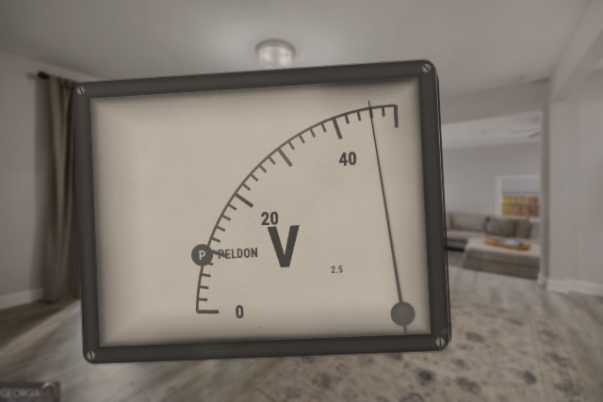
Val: 46 V
